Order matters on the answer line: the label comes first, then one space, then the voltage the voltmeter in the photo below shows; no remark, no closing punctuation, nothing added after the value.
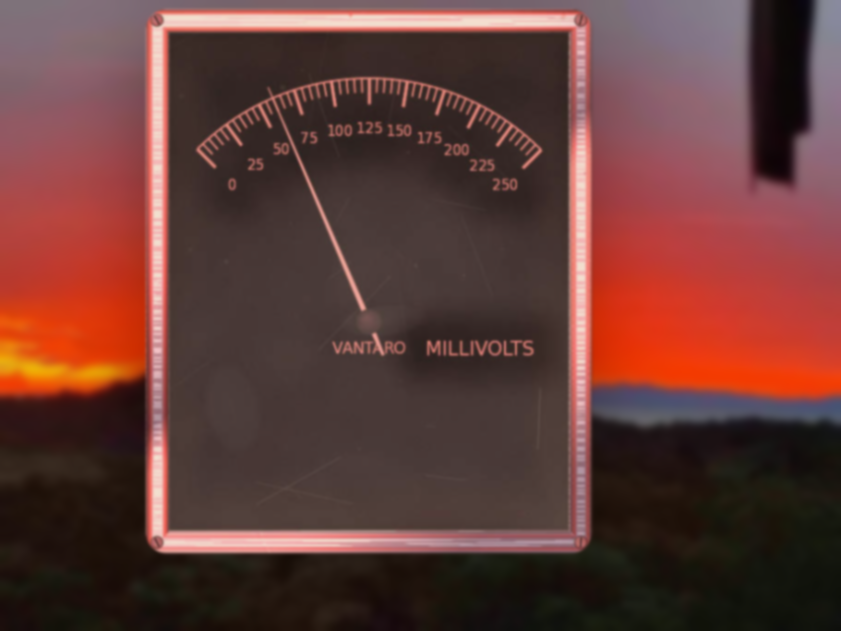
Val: 60 mV
